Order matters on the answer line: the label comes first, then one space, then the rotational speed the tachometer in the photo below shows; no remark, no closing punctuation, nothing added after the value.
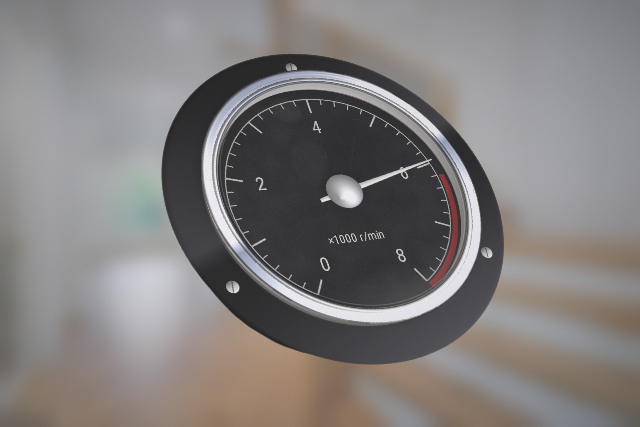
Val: 6000 rpm
